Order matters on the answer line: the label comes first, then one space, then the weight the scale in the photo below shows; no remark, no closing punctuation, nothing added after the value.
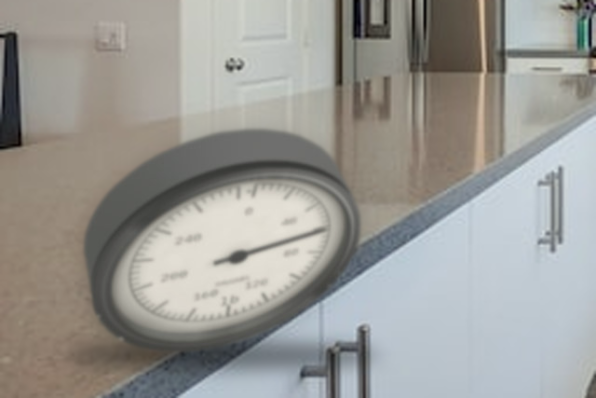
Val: 60 lb
